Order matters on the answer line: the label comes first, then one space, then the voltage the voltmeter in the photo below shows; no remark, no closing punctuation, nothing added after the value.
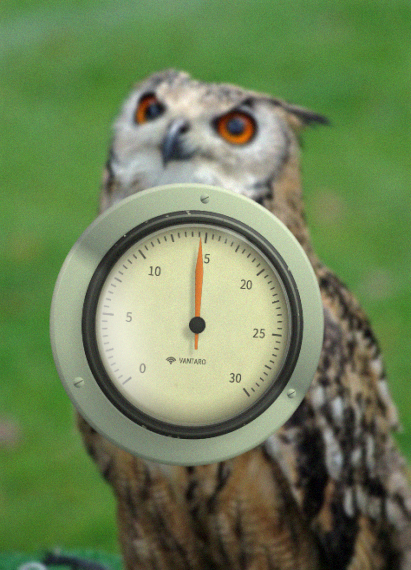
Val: 14.5 V
